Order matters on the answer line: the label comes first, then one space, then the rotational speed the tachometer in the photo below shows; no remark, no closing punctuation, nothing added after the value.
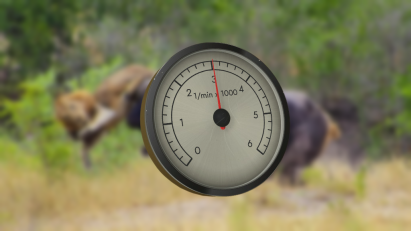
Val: 3000 rpm
